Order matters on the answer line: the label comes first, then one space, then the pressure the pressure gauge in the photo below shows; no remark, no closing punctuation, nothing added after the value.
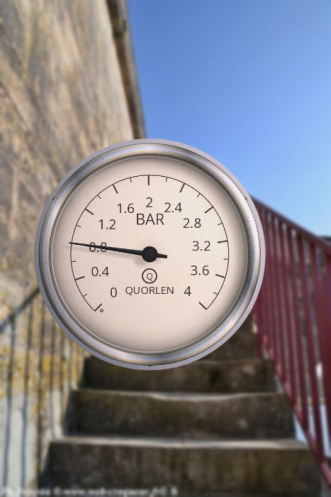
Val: 0.8 bar
